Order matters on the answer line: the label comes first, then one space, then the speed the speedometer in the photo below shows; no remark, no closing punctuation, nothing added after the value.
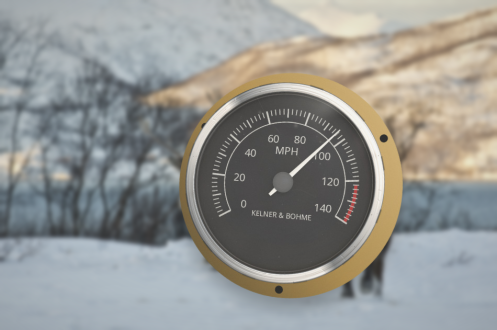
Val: 96 mph
